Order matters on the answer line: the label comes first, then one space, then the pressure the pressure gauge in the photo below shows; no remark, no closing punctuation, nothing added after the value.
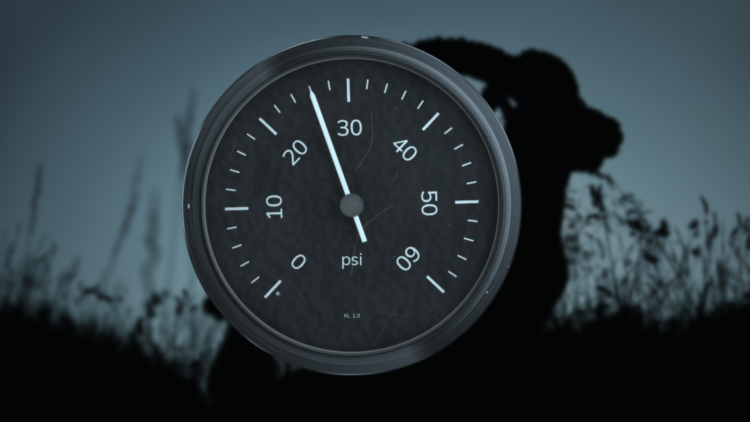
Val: 26 psi
